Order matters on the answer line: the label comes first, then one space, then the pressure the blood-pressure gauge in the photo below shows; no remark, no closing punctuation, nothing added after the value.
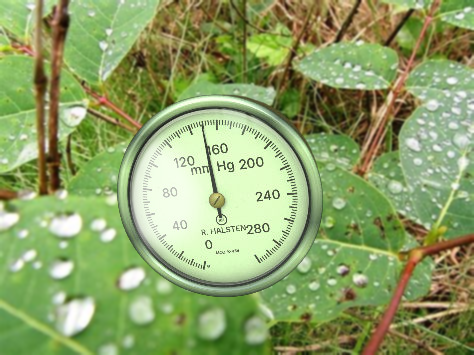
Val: 150 mmHg
